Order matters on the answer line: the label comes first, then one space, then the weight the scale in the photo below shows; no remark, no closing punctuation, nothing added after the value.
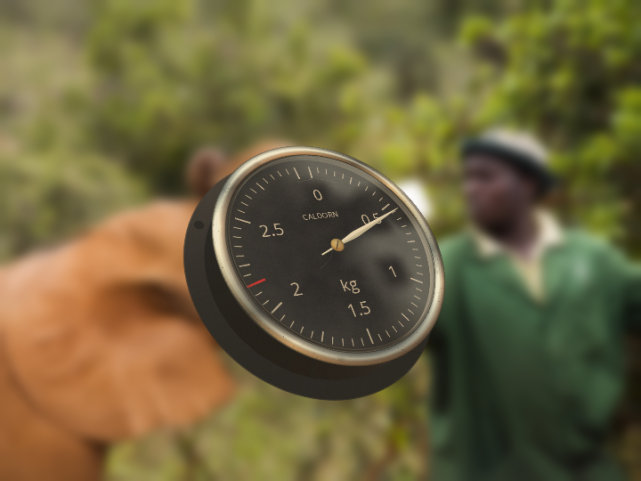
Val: 0.55 kg
